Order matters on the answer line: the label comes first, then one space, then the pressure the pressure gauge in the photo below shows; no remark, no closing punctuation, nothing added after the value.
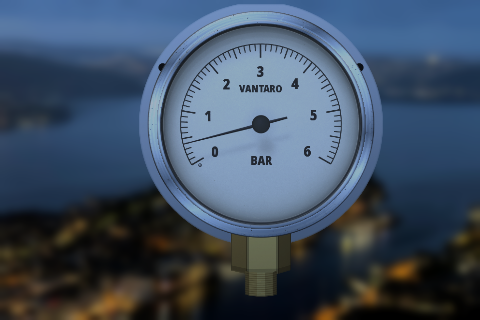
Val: 0.4 bar
